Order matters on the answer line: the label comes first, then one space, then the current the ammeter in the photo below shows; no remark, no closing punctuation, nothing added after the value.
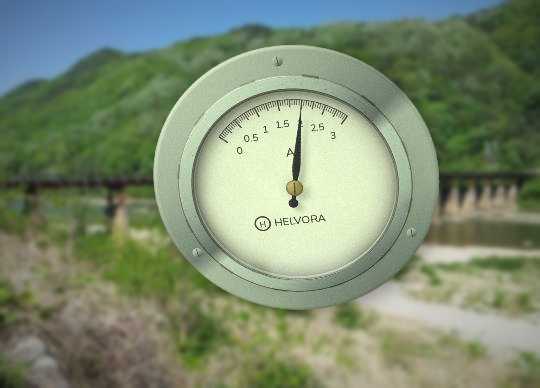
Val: 2 A
